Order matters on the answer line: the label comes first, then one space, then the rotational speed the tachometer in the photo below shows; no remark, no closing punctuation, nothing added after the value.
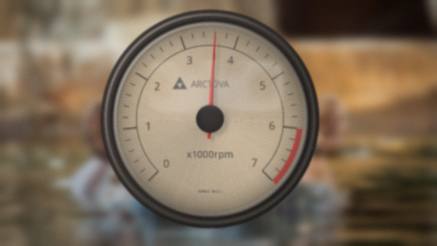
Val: 3600 rpm
